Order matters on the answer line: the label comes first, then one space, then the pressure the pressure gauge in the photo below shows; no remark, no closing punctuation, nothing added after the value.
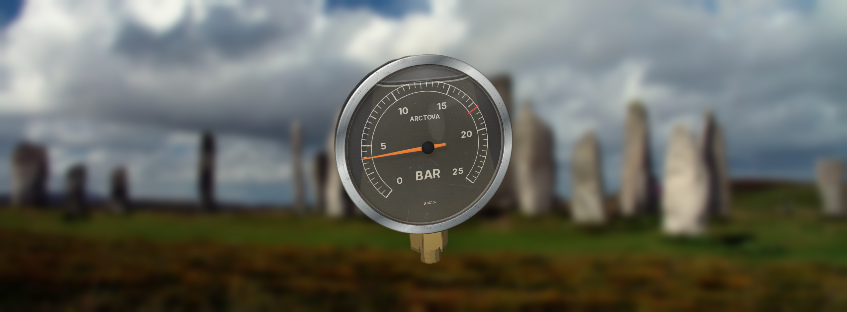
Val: 4 bar
